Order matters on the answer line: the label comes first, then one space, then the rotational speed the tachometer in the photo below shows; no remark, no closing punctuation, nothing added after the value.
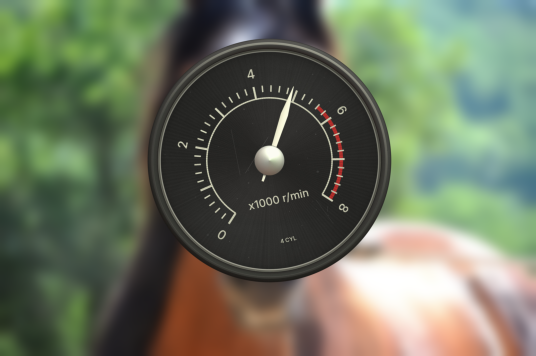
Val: 4900 rpm
